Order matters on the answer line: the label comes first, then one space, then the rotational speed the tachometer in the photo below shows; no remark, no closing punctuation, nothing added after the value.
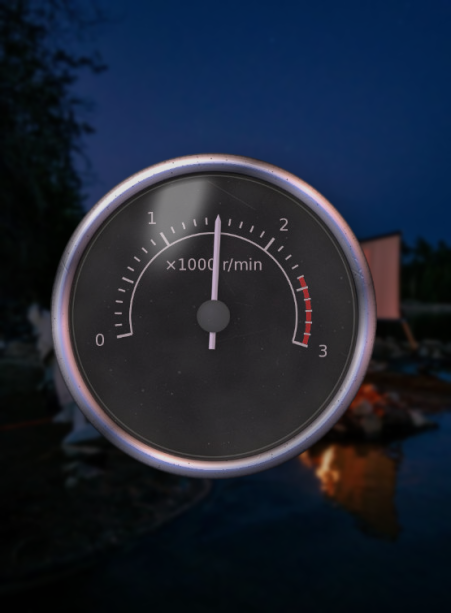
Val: 1500 rpm
